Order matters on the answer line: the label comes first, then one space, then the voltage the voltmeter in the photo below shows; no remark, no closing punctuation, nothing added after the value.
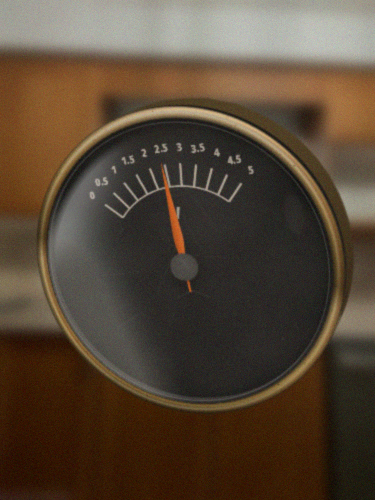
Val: 2.5 V
